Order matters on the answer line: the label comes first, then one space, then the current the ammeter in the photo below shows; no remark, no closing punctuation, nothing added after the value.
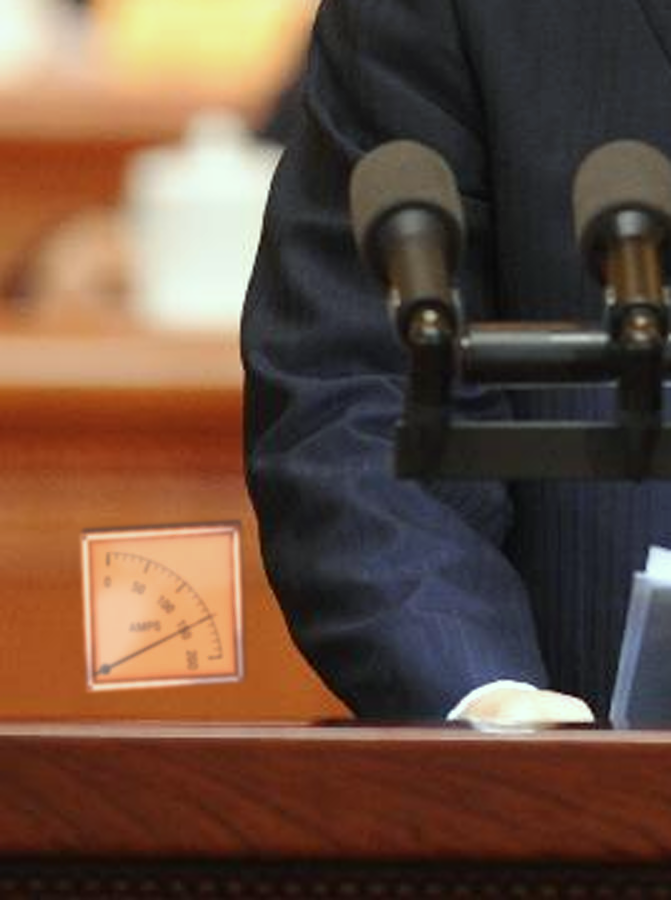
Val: 150 A
